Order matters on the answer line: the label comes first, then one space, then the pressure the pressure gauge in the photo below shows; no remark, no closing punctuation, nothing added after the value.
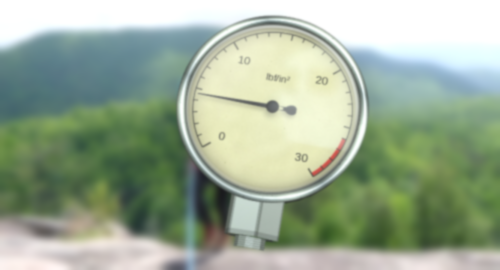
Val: 4.5 psi
